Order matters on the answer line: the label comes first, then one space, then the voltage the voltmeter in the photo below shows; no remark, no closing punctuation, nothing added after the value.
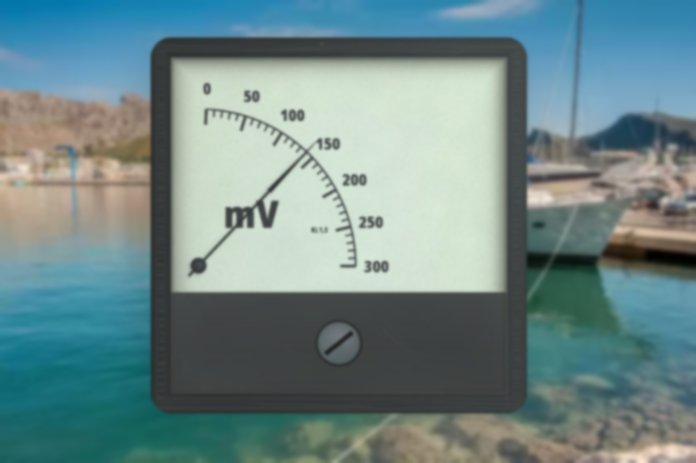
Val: 140 mV
